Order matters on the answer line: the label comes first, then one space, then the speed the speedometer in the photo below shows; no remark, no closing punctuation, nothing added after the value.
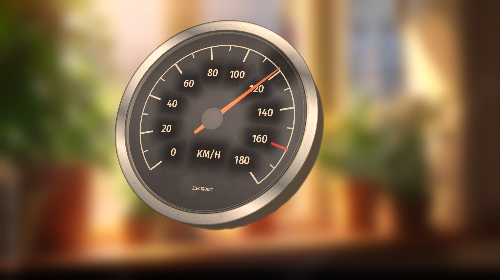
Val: 120 km/h
